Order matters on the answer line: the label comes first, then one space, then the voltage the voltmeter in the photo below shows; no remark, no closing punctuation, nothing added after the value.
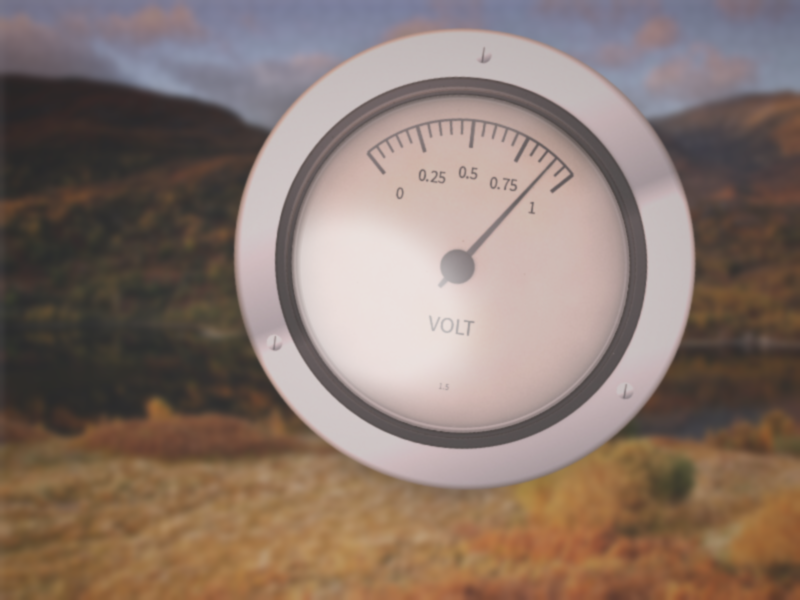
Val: 0.9 V
